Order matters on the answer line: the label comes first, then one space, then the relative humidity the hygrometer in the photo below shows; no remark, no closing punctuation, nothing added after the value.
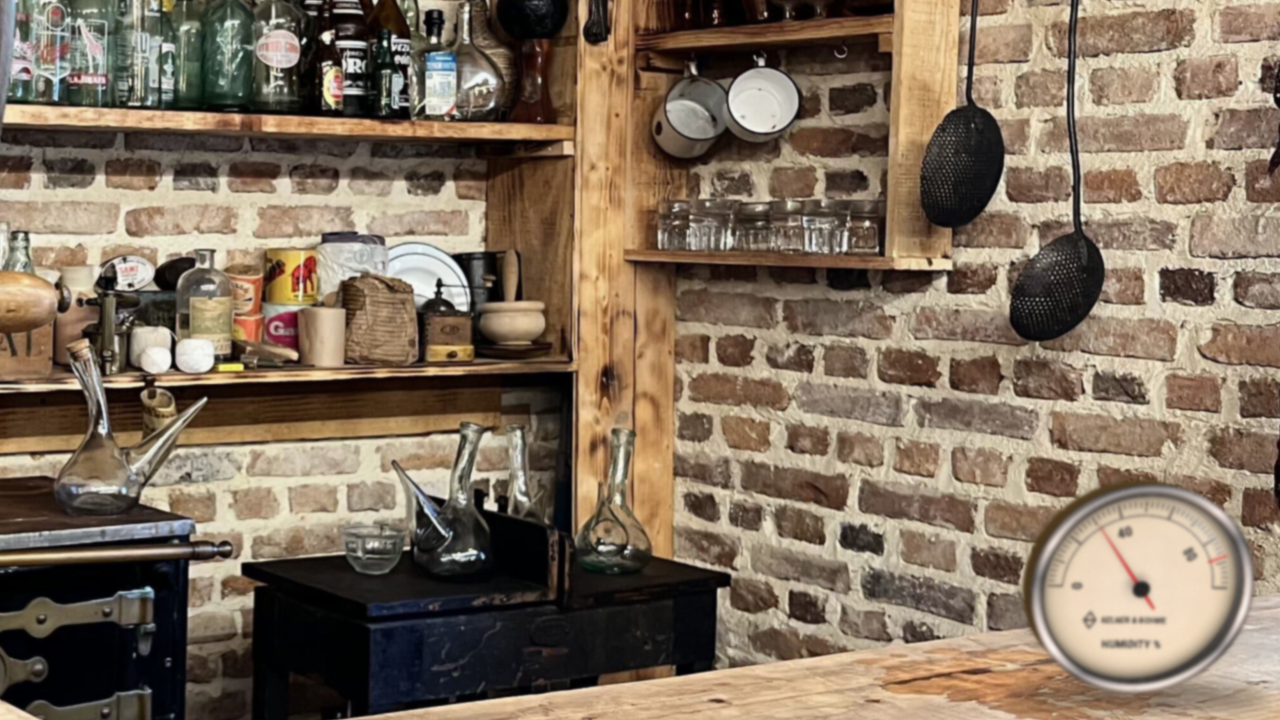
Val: 30 %
